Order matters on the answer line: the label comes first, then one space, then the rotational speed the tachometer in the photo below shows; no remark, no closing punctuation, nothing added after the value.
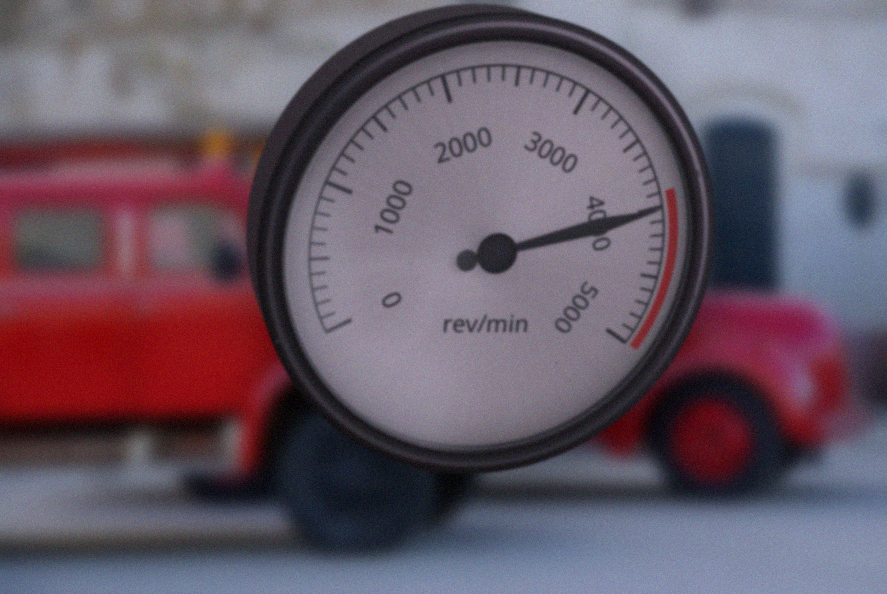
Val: 4000 rpm
